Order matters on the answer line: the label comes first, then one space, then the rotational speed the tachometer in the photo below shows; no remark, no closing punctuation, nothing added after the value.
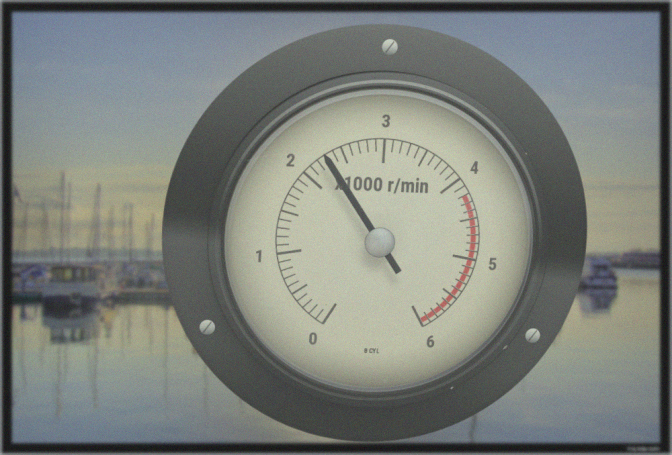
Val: 2300 rpm
